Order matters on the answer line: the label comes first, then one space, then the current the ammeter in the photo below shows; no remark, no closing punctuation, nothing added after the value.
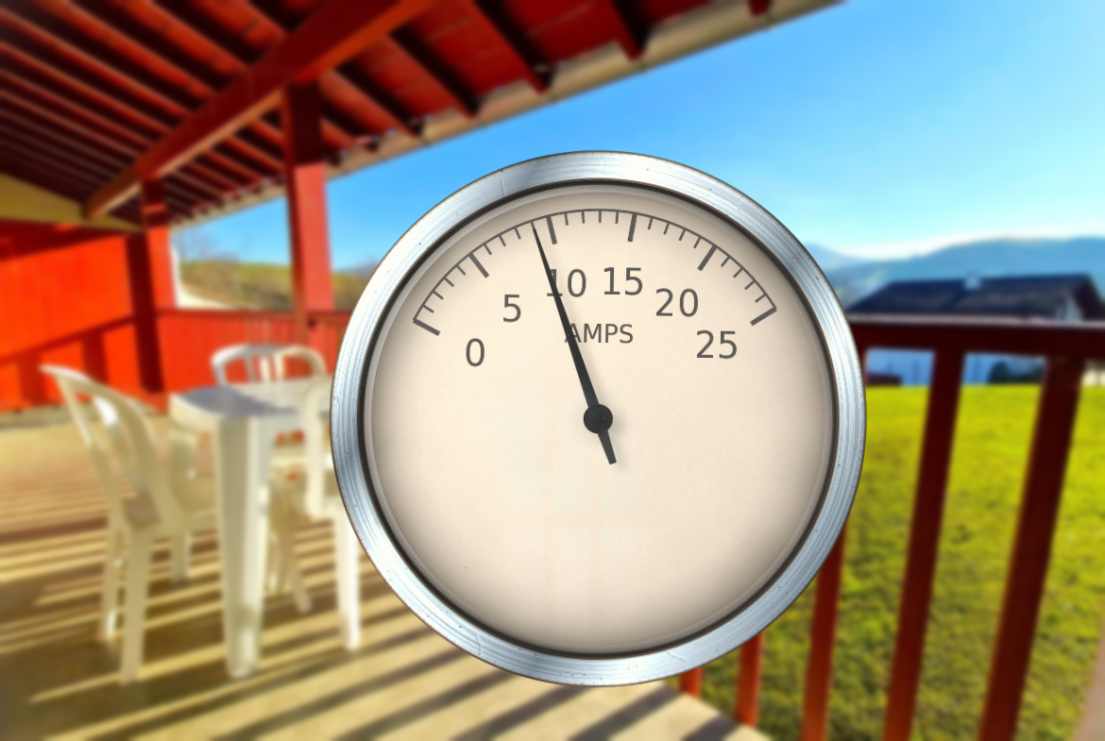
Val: 9 A
